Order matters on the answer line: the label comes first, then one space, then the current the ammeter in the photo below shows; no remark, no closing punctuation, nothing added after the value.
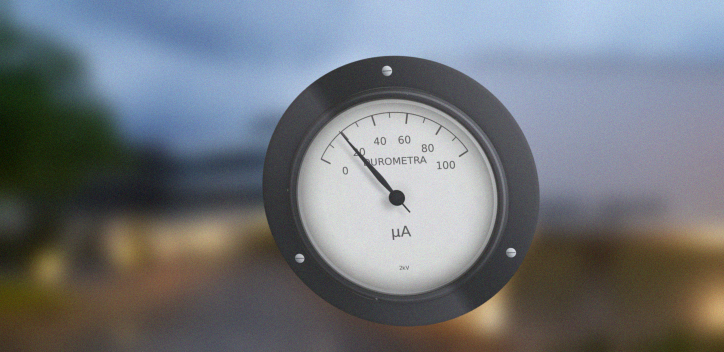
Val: 20 µA
